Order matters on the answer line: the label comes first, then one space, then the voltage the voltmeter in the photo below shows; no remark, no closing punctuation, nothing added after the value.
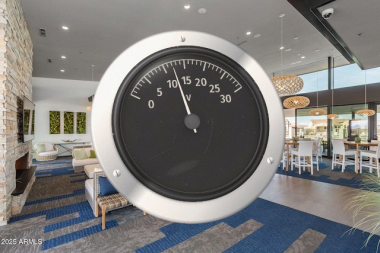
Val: 12 V
